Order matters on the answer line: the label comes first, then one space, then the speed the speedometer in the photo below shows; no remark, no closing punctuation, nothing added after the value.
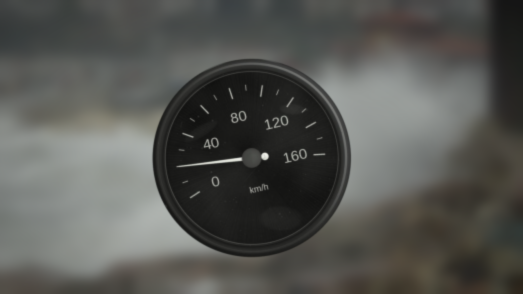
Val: 20 km/h
